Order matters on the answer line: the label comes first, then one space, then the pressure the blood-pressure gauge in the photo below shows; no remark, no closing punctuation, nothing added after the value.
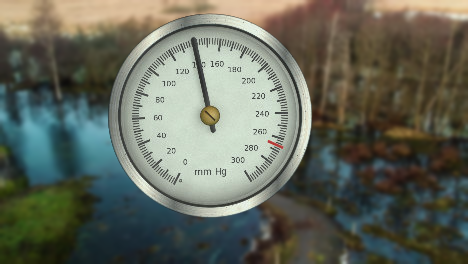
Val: 140 mmHg
